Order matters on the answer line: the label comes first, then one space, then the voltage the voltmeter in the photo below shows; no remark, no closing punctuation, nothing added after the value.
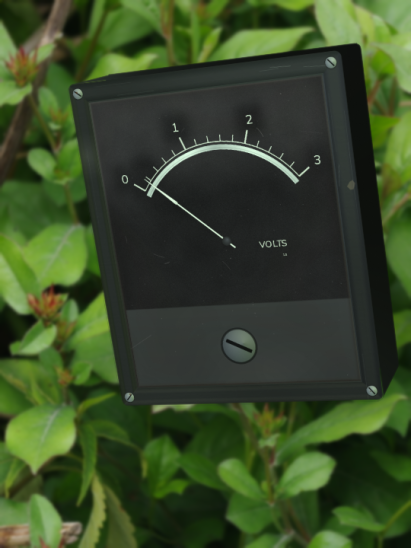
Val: 0.2 V
